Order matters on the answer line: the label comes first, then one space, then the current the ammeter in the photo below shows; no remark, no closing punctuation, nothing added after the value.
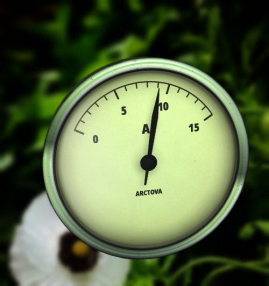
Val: 9 A
